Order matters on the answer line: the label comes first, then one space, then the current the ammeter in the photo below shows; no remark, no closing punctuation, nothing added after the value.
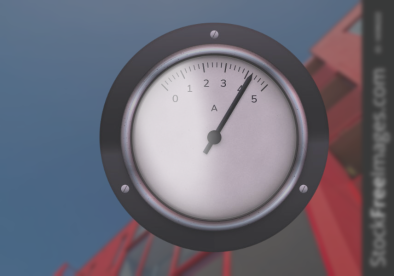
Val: 4.2 A
